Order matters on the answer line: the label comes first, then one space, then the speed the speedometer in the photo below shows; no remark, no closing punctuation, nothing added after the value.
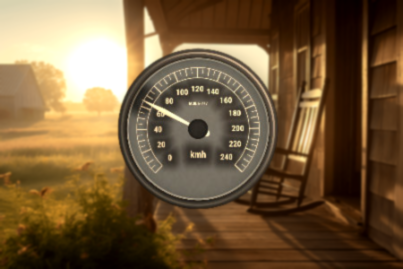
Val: 65 km/h
